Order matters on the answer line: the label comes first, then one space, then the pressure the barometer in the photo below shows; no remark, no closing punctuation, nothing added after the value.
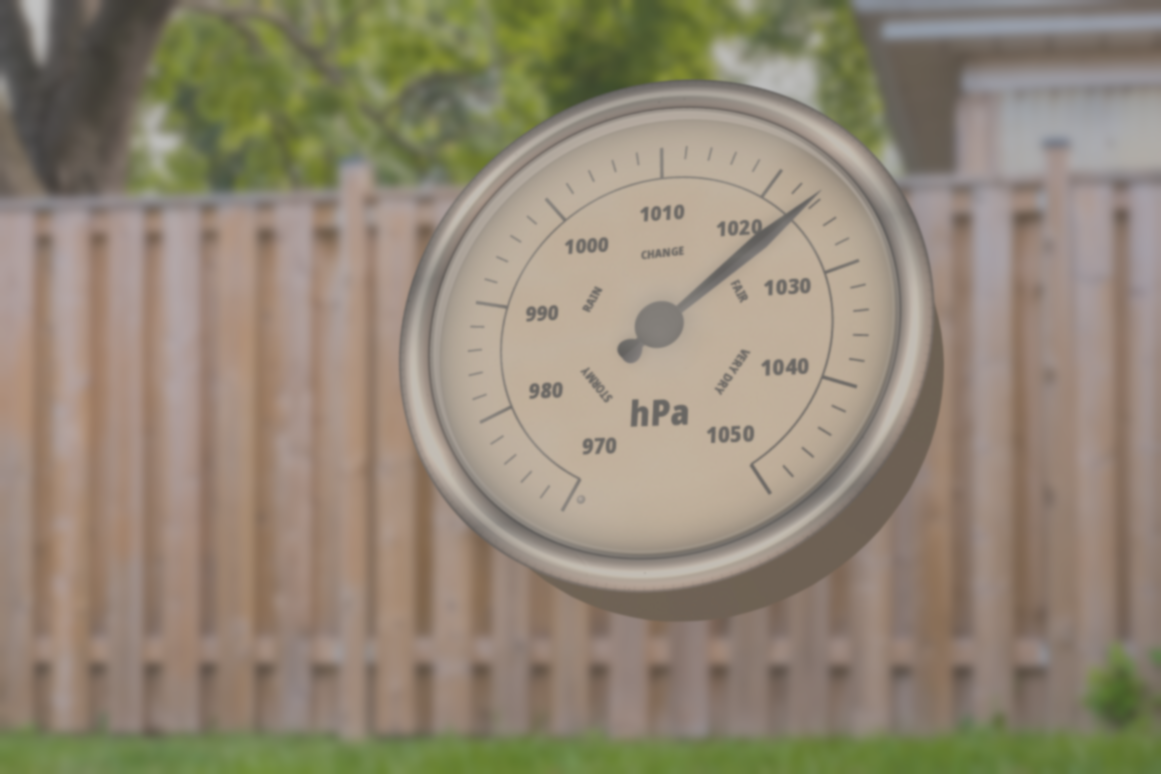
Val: 1024 hPa
